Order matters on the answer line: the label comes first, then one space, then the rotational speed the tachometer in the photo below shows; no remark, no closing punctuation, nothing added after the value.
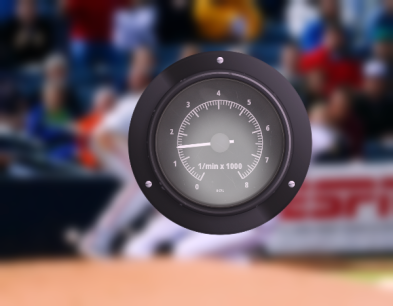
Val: 1500 rpm
